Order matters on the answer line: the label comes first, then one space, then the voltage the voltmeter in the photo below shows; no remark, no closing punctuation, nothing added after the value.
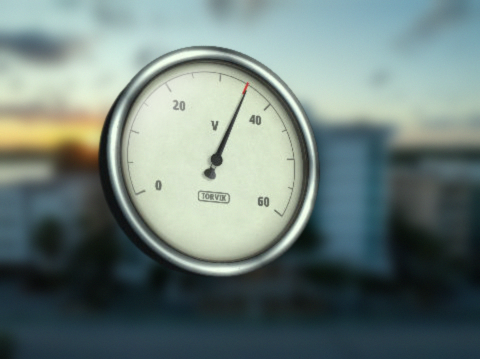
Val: 35 V
